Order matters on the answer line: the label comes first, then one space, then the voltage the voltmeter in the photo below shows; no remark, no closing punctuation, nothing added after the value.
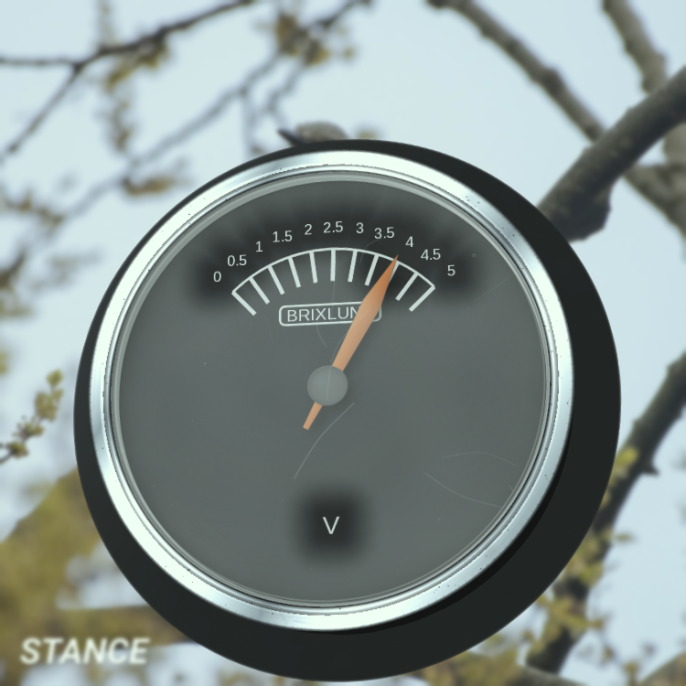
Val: 4 V
